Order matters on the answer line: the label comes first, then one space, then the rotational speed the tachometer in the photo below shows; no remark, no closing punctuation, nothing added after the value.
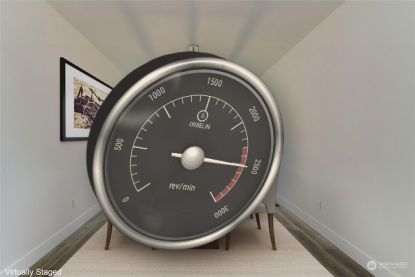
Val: 2500 rpm
